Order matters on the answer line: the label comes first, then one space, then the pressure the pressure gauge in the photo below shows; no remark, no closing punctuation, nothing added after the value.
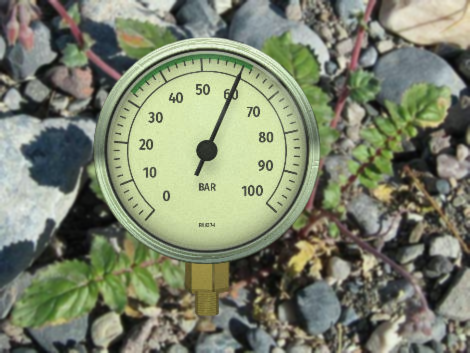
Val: 60 bar
